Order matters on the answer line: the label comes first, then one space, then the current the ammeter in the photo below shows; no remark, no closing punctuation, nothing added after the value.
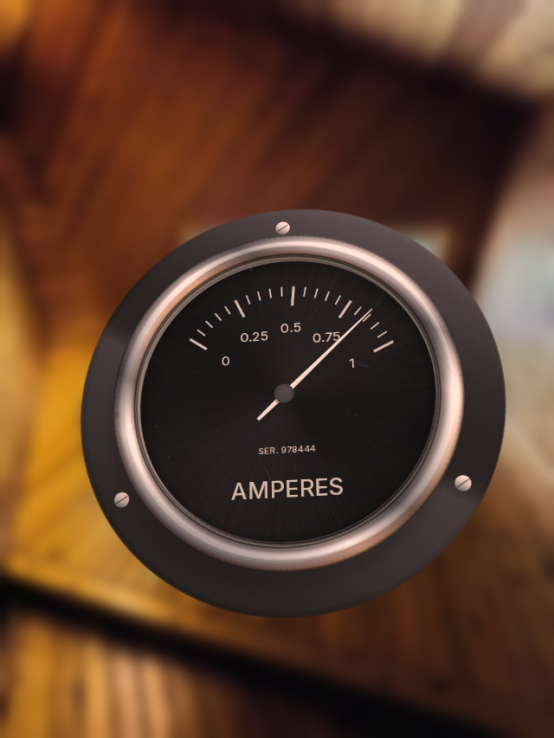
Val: 0.85 A
